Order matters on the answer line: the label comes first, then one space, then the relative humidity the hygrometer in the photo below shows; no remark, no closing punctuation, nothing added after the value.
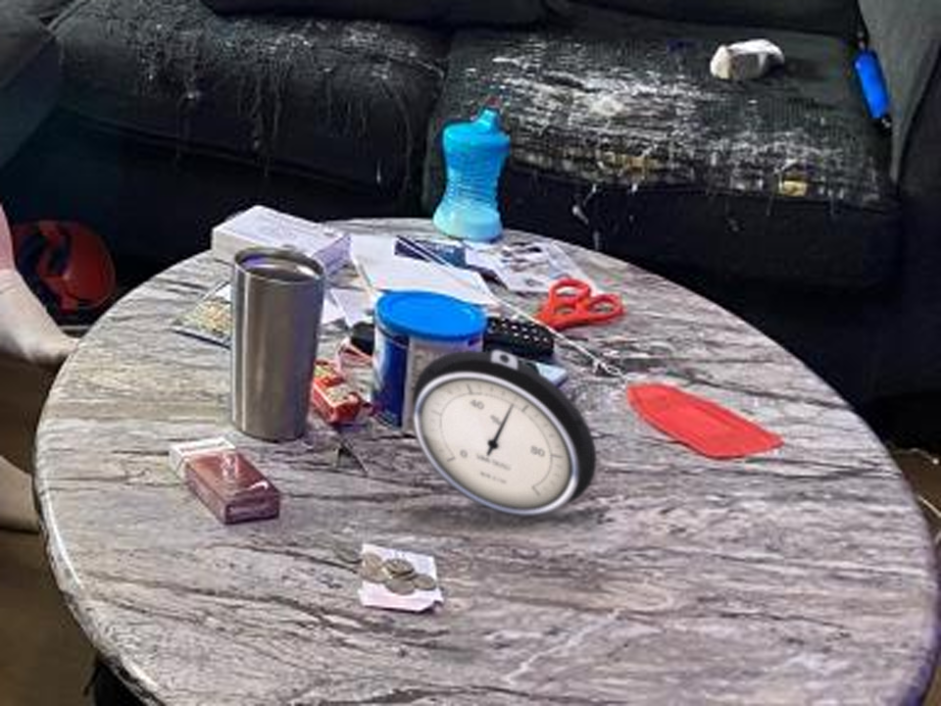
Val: 56 %
